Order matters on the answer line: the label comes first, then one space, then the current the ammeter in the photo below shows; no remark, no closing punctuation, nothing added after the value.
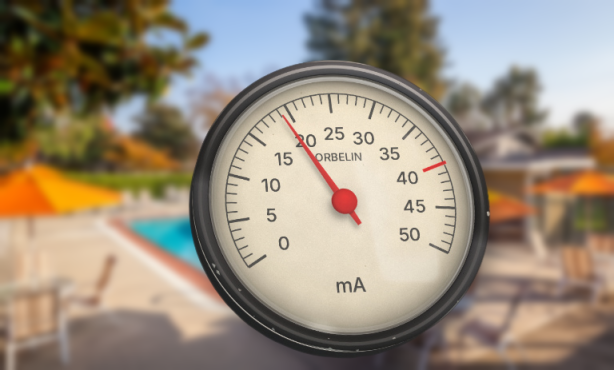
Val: 19 mA
